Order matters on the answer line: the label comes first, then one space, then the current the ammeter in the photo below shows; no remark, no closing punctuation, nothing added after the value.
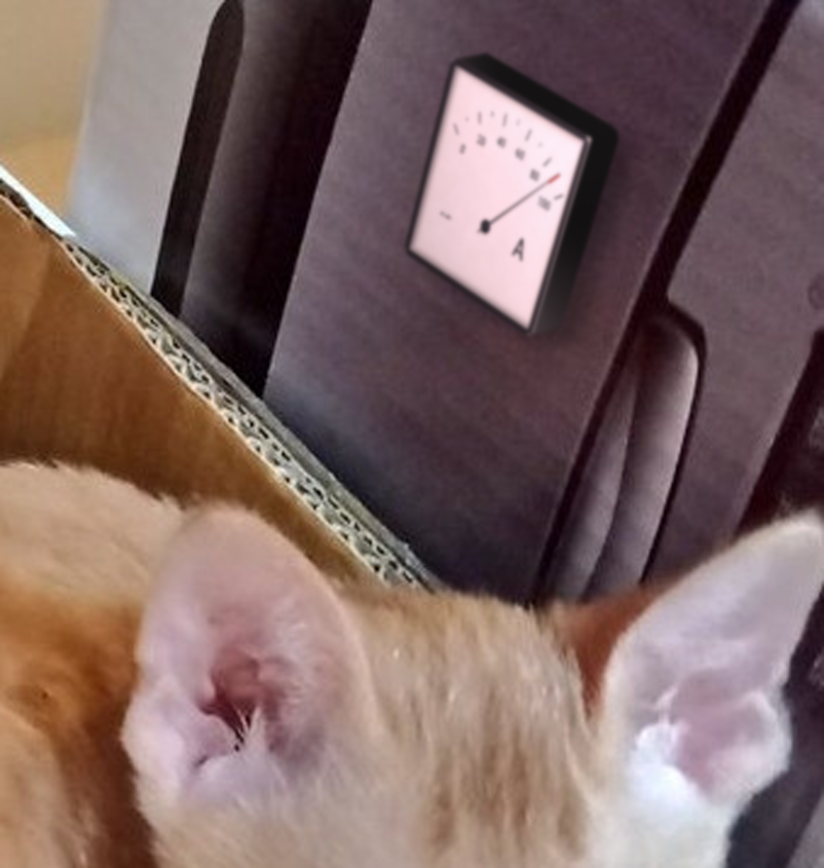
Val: 90 A
